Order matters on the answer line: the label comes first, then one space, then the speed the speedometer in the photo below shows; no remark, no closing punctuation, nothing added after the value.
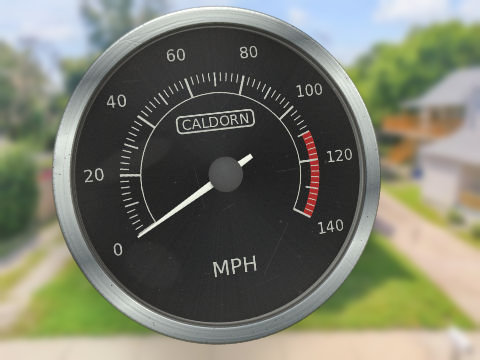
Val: 0 mph
